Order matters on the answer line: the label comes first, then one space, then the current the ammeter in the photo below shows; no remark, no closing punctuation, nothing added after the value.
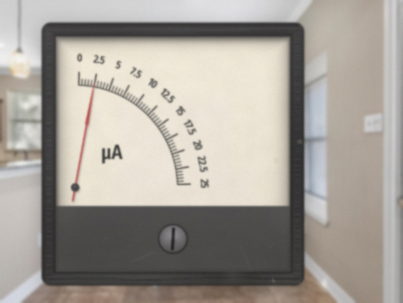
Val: 2.5 µA
